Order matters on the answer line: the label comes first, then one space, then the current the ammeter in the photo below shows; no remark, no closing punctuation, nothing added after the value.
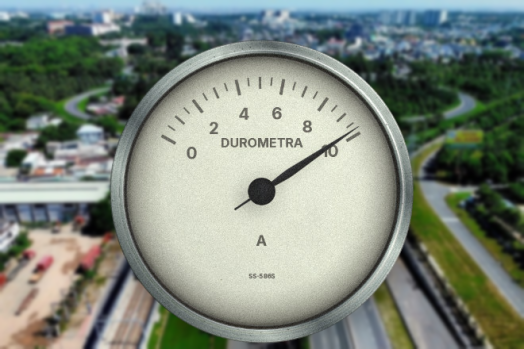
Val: 9.75 A
